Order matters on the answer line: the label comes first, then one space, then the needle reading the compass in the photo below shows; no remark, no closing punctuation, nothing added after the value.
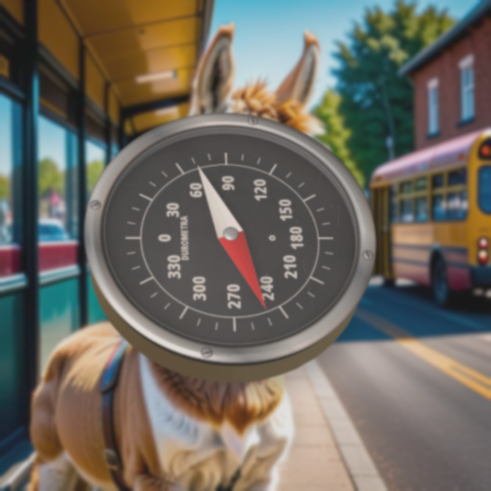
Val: 250 °
